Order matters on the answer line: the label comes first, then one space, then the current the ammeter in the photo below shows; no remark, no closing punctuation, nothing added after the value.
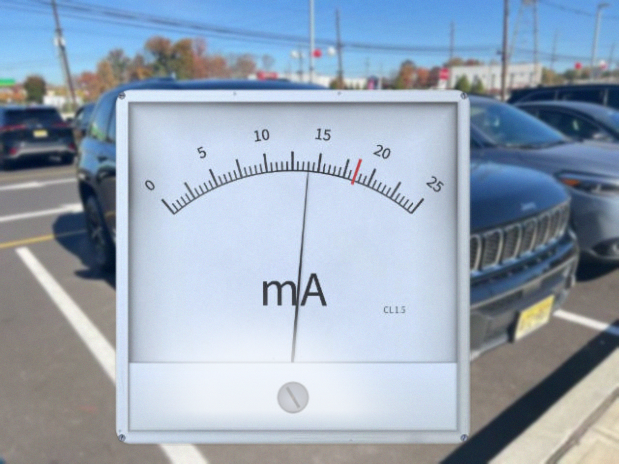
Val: 14 mA
